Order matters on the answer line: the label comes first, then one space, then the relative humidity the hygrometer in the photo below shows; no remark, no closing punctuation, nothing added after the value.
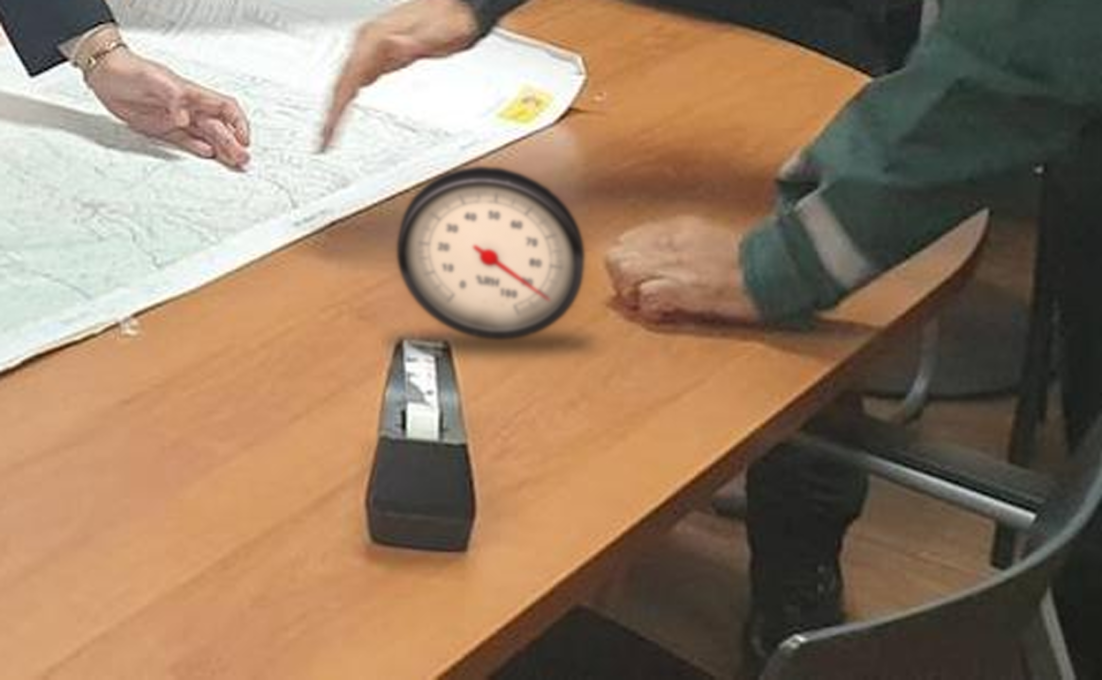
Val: 90 %
